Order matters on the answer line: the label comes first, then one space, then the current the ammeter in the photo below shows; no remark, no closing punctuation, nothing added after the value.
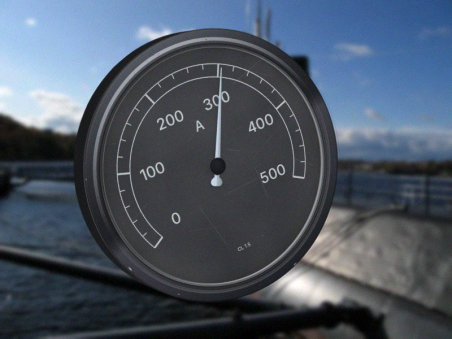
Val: 300 A
